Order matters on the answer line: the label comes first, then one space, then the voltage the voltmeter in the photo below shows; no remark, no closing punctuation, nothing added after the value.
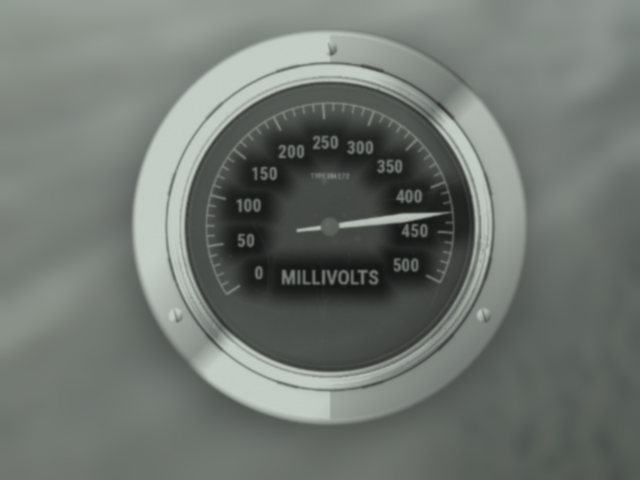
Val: 430 mV
